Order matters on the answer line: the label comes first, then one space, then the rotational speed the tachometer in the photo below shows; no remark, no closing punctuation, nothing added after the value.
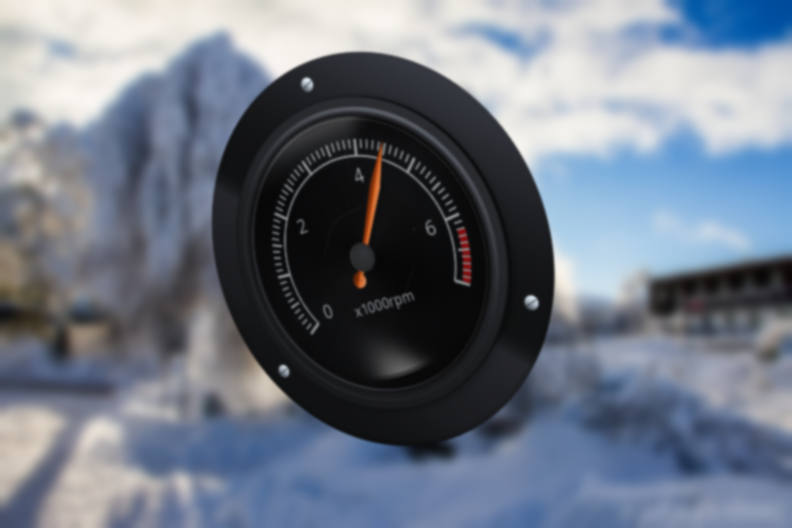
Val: 4500 rpm
